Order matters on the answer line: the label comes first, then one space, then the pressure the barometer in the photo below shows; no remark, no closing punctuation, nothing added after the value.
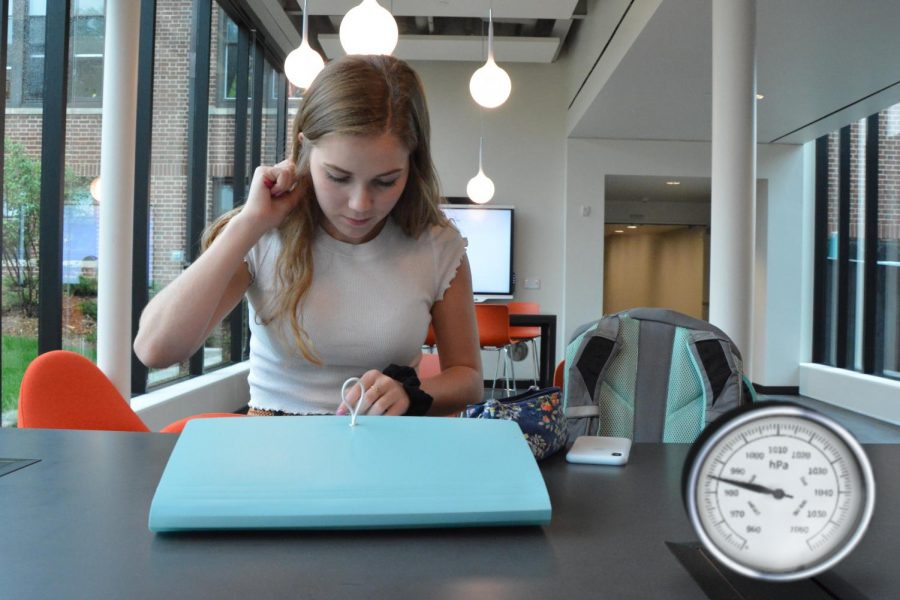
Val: 985 hPa
